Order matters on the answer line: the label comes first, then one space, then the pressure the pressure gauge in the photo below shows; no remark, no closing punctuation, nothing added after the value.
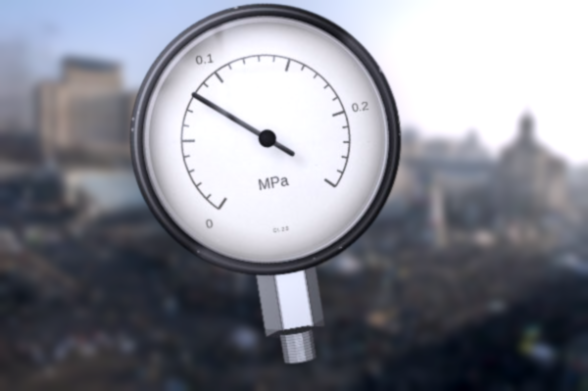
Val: 0.08 MPa
